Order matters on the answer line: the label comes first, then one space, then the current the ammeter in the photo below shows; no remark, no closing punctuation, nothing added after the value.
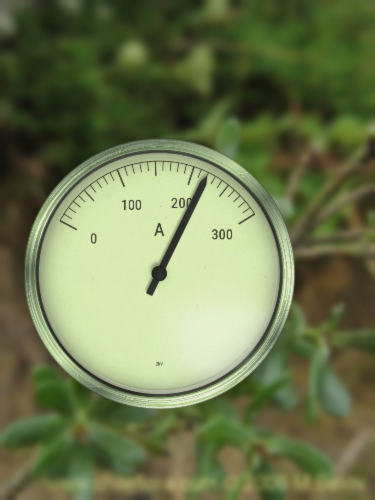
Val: 220 A
